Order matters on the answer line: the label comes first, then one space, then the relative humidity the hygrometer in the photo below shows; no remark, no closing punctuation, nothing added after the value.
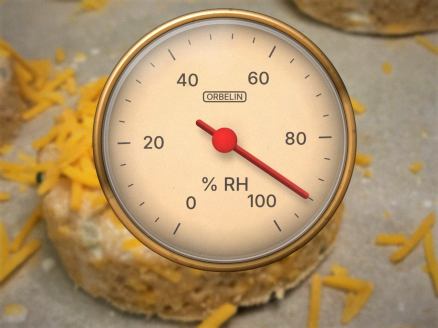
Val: 92 %
